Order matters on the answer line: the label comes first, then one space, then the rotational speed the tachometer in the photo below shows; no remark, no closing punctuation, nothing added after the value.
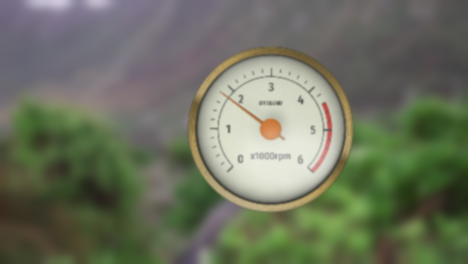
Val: 1800 rpm
